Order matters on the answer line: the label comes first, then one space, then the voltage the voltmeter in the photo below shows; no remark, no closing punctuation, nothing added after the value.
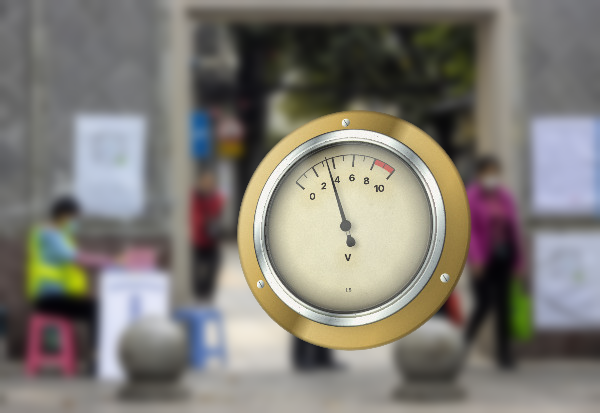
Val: 3.5 V
